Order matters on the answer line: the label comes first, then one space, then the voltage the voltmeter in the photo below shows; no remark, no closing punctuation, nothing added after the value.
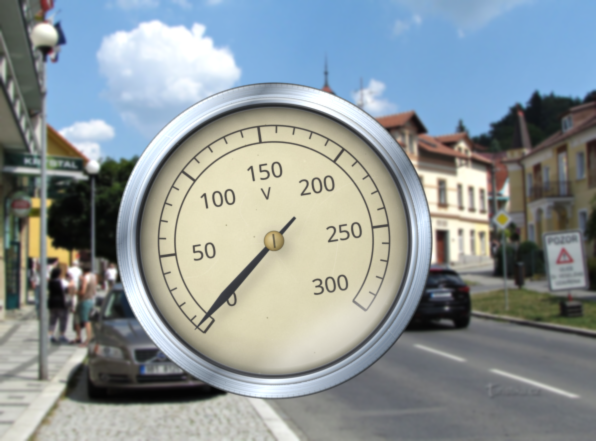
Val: 5 V
